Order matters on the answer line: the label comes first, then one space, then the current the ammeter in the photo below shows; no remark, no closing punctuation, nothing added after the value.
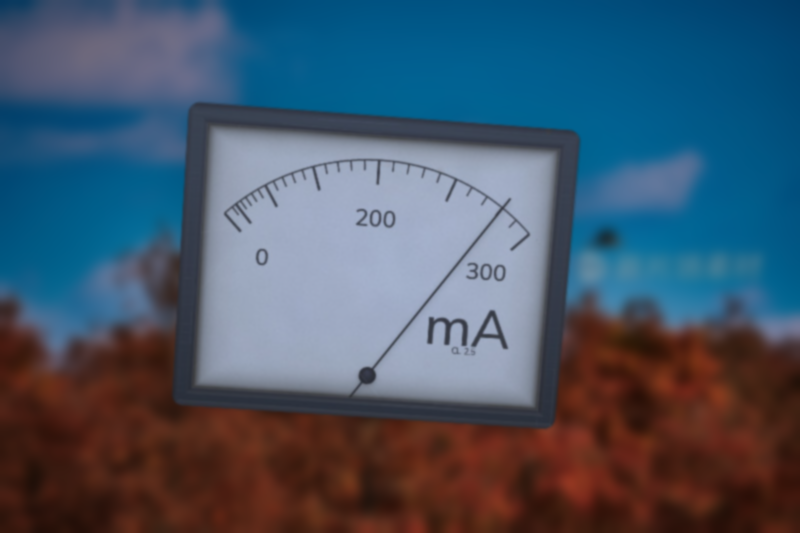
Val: 280 mA
